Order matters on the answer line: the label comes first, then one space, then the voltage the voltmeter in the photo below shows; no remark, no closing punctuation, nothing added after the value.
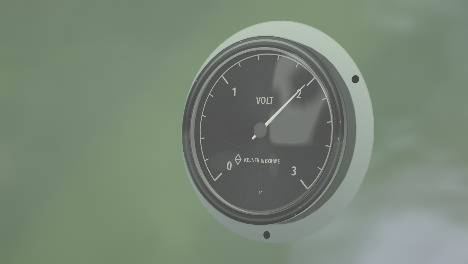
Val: 2 V
